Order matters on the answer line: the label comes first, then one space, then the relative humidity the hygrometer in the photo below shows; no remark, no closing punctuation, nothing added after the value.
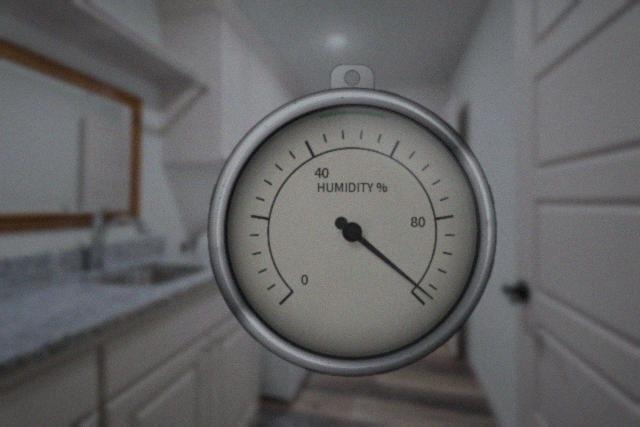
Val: 98 %
